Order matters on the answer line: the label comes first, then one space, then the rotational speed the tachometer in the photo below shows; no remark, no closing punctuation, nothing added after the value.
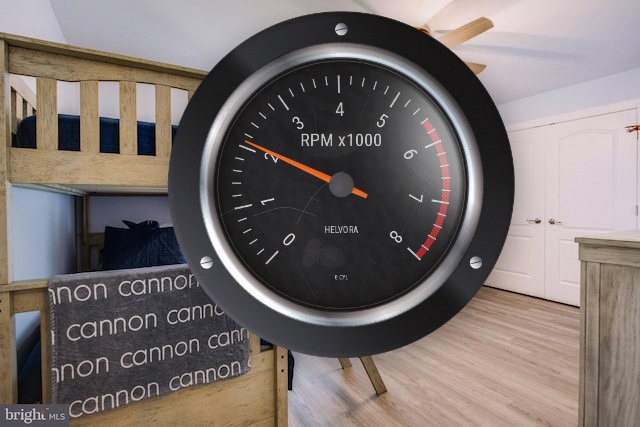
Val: 2100 rpm
